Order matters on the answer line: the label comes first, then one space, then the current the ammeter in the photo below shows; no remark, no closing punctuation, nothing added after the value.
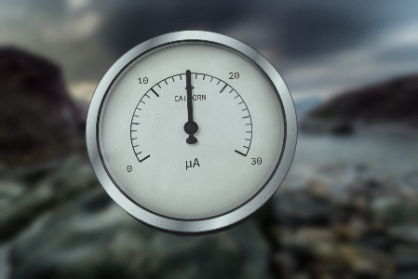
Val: 15 µA
